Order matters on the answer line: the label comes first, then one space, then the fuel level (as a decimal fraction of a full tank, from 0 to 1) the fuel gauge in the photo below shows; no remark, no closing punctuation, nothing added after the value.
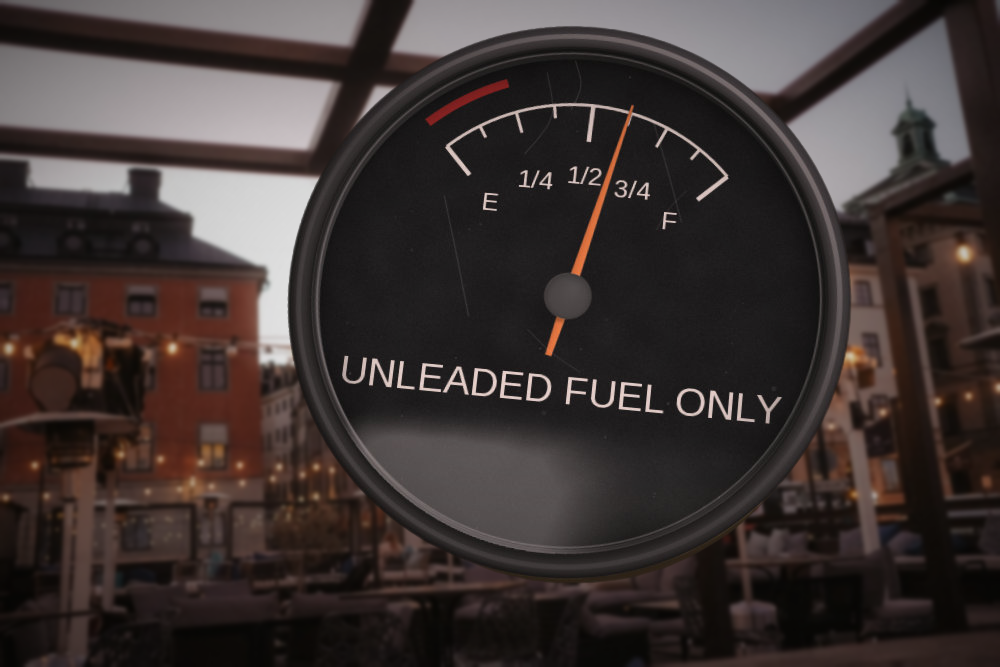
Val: 0.625
